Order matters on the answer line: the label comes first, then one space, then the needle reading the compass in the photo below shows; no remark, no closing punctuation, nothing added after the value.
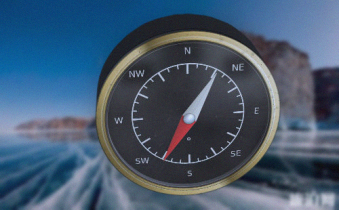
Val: 210 °
